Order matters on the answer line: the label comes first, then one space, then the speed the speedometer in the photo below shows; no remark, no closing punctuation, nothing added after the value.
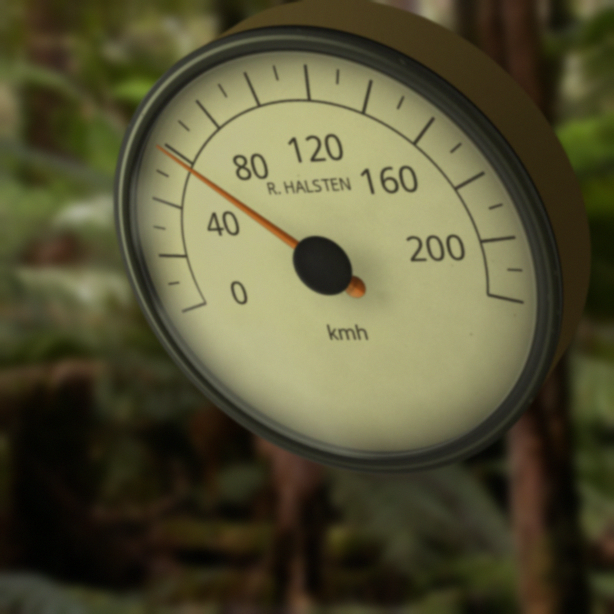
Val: 60 km/h
